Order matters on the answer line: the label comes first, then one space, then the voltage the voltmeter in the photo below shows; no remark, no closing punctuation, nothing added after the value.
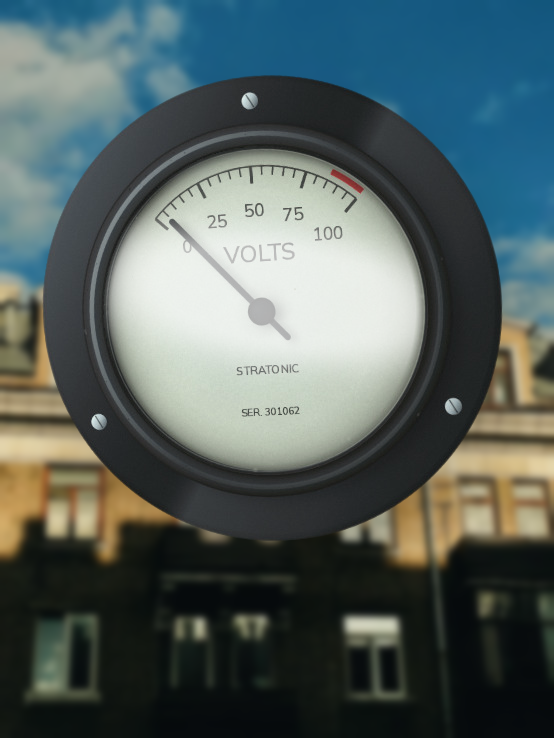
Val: 5 V
